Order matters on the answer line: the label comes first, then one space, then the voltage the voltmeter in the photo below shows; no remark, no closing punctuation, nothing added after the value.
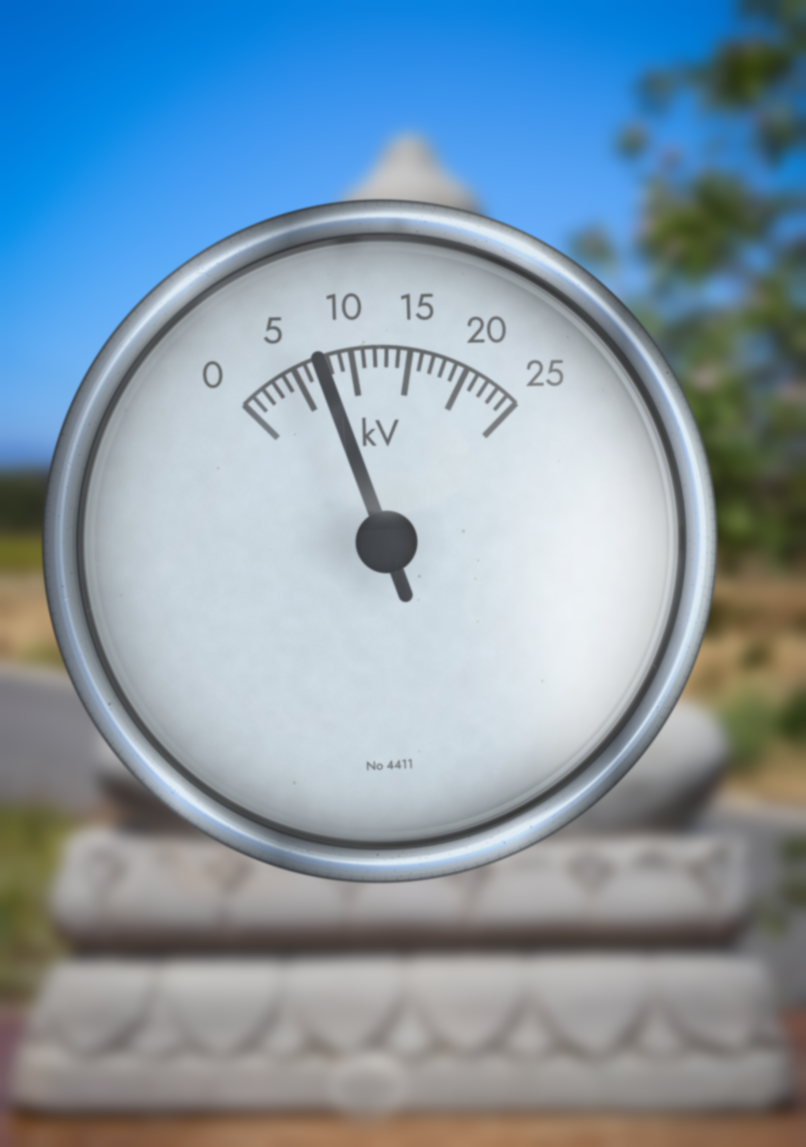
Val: 7 kV
